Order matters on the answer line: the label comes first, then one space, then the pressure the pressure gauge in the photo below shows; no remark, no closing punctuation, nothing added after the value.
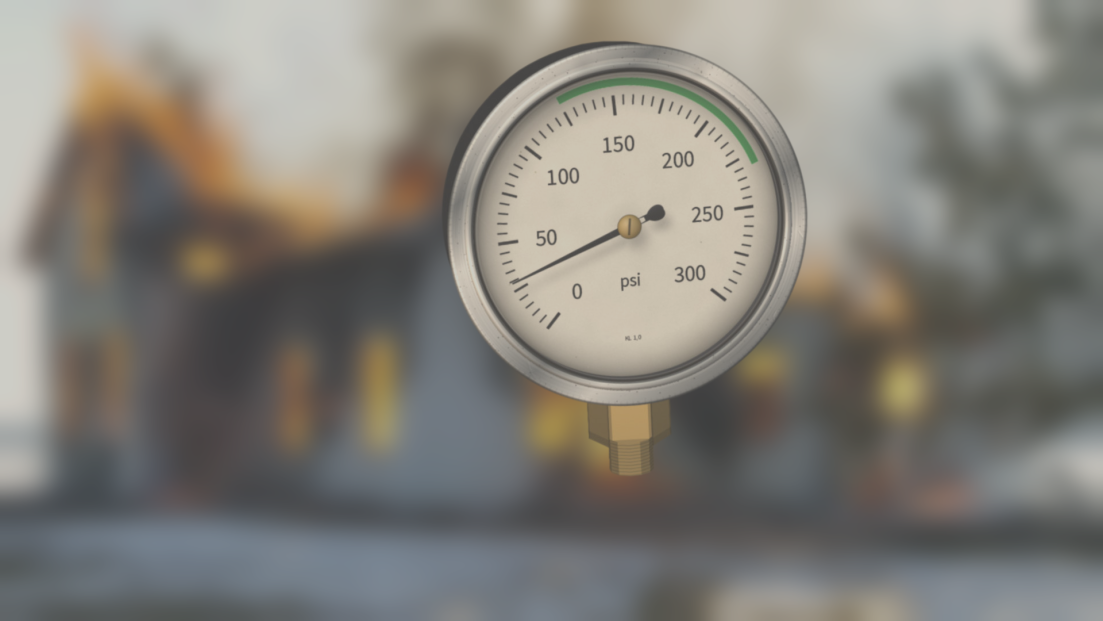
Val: 30 psi
